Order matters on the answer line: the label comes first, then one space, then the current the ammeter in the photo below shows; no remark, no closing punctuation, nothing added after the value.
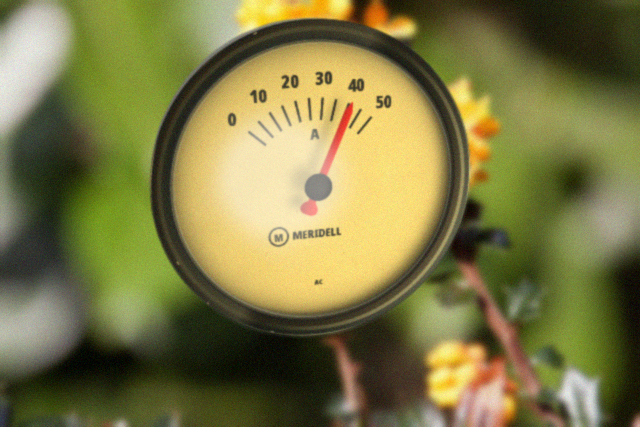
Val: 40 A
